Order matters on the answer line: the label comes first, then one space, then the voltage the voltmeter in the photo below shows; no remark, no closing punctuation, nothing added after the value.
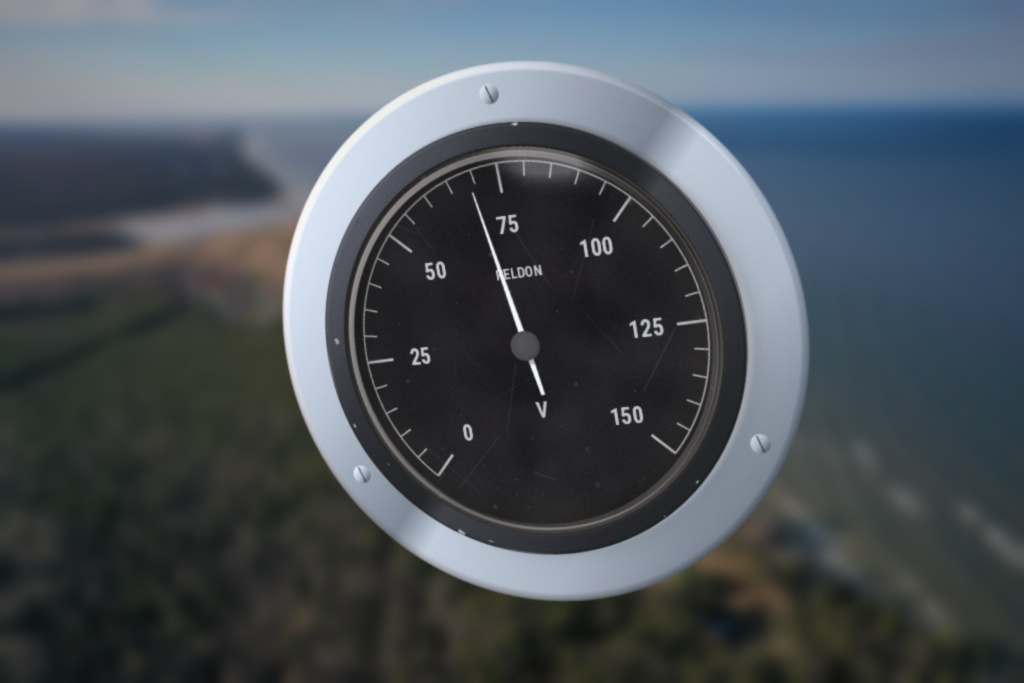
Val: 70 V
